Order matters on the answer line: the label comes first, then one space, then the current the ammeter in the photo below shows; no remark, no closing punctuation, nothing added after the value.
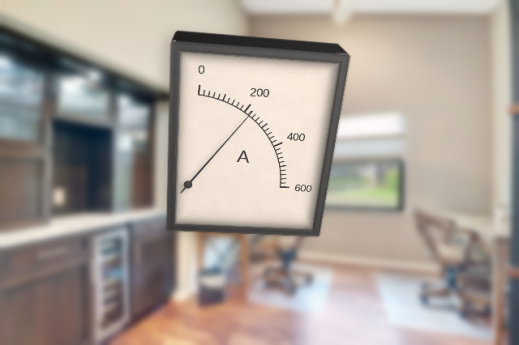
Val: 220 A
